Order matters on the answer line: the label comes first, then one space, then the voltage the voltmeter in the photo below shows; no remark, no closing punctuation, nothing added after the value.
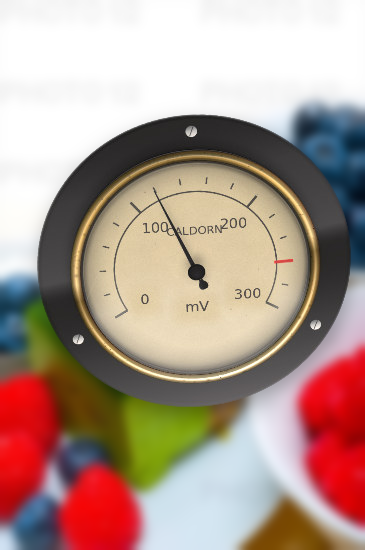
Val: 120 mV
